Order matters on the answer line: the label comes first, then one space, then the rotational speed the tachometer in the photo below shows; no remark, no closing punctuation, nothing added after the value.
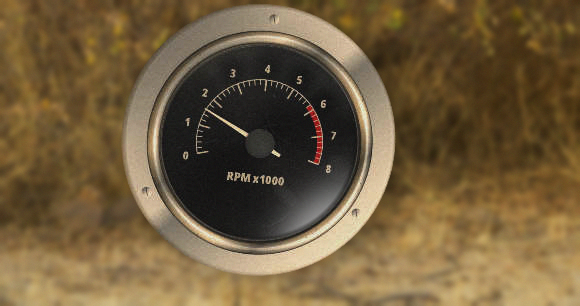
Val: 1600 rpm
